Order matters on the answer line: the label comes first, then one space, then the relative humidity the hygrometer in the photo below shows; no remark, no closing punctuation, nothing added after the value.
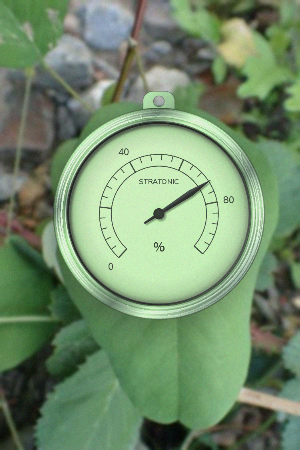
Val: 72 %
